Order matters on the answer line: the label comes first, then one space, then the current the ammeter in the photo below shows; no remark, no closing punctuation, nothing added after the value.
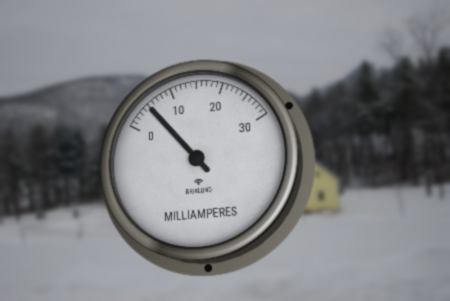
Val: 5 mA
